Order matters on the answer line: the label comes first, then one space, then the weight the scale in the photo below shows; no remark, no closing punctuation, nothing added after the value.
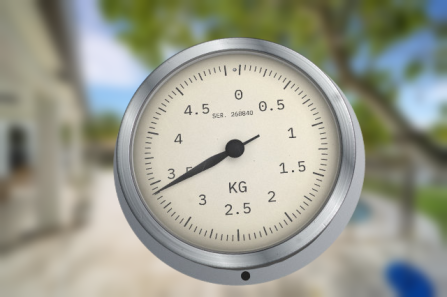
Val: 3.4 kg
